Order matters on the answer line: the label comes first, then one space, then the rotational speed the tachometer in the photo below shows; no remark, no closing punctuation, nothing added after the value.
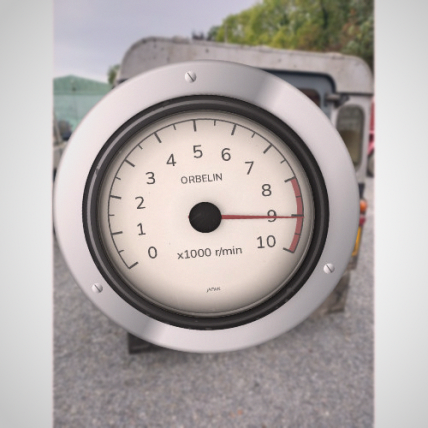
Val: 9000 rpm
